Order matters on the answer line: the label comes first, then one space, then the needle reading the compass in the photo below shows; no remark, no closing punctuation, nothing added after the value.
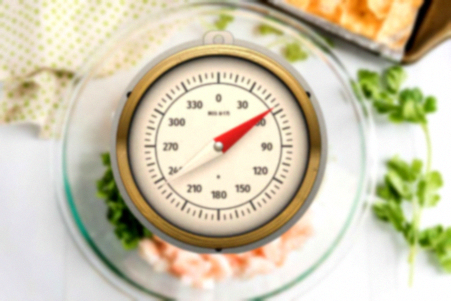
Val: 55 °
